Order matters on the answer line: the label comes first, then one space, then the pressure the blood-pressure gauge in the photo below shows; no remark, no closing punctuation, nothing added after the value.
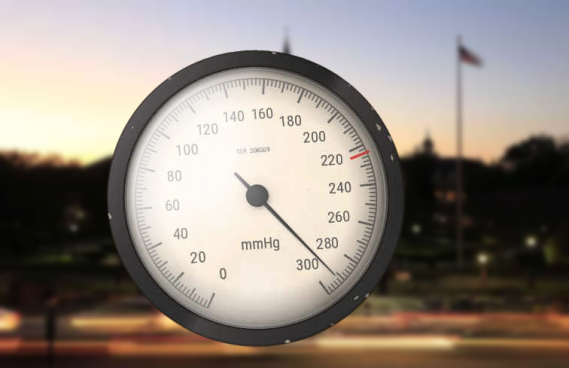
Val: 292 mmHg
